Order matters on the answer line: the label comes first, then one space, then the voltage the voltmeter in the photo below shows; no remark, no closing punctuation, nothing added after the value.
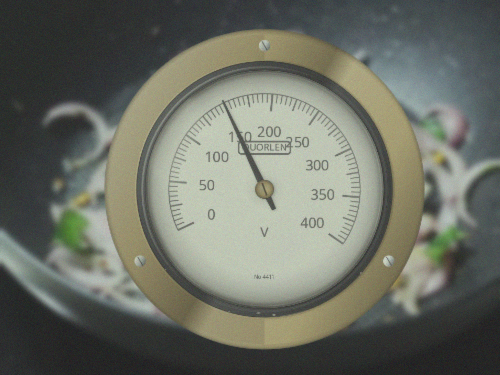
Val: 150 V
